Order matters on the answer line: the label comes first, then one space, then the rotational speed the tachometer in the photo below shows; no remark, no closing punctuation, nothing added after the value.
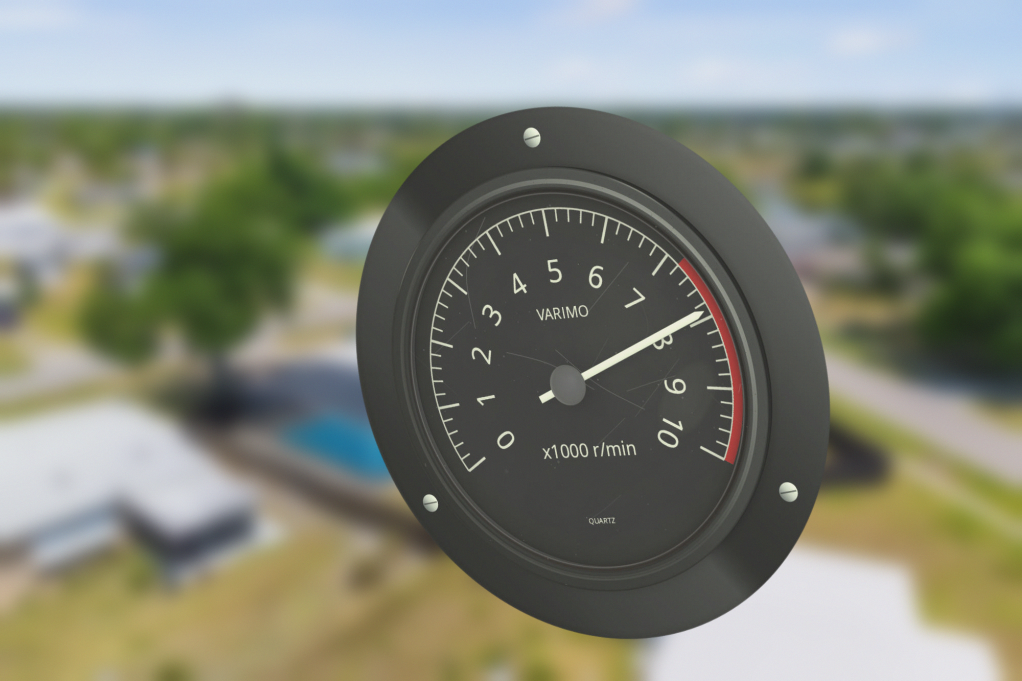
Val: 7900 rpm
